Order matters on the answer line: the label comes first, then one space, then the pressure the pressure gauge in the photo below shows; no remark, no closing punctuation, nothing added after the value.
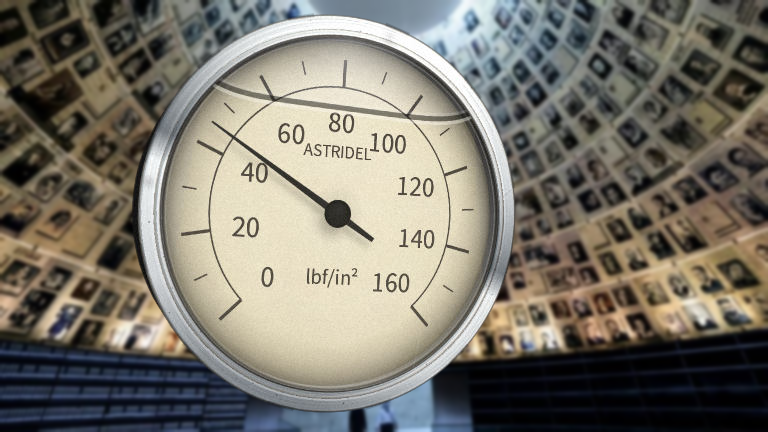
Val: 45 psi
